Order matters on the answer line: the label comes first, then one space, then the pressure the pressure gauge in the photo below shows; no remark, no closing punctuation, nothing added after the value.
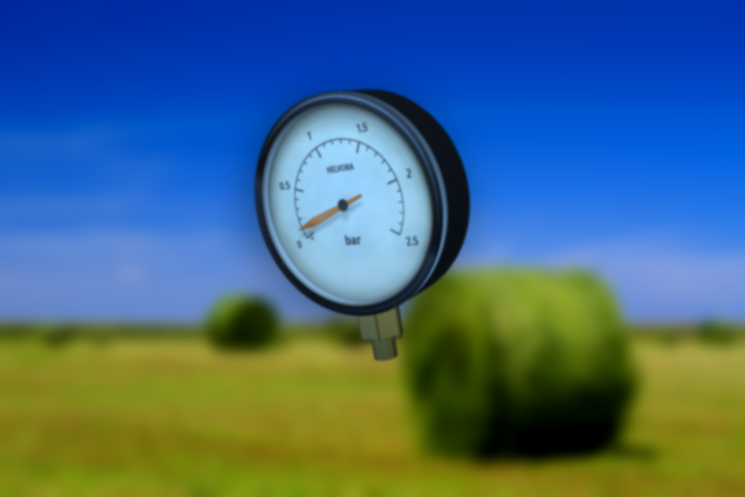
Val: 0.1 bar
